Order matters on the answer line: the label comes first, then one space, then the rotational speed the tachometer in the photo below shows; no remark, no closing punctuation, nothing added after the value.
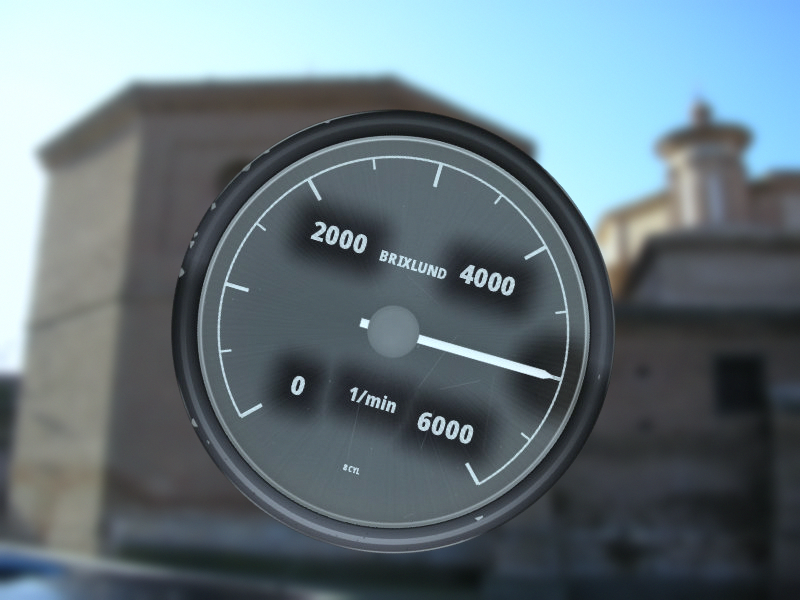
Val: 5000 rpm
